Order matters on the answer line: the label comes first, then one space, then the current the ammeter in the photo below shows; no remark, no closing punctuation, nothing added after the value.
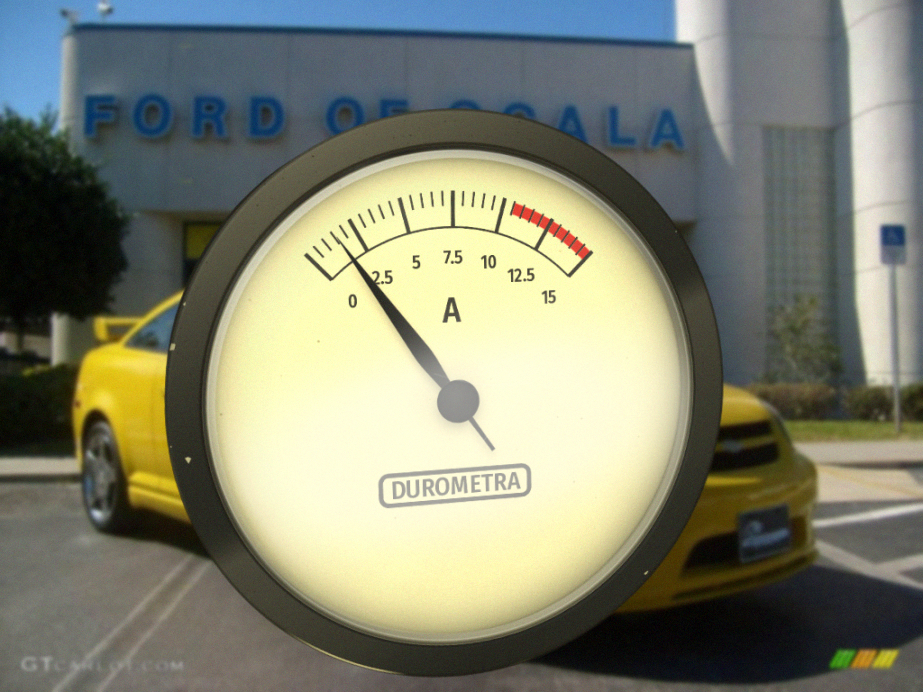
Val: 1.5 A
